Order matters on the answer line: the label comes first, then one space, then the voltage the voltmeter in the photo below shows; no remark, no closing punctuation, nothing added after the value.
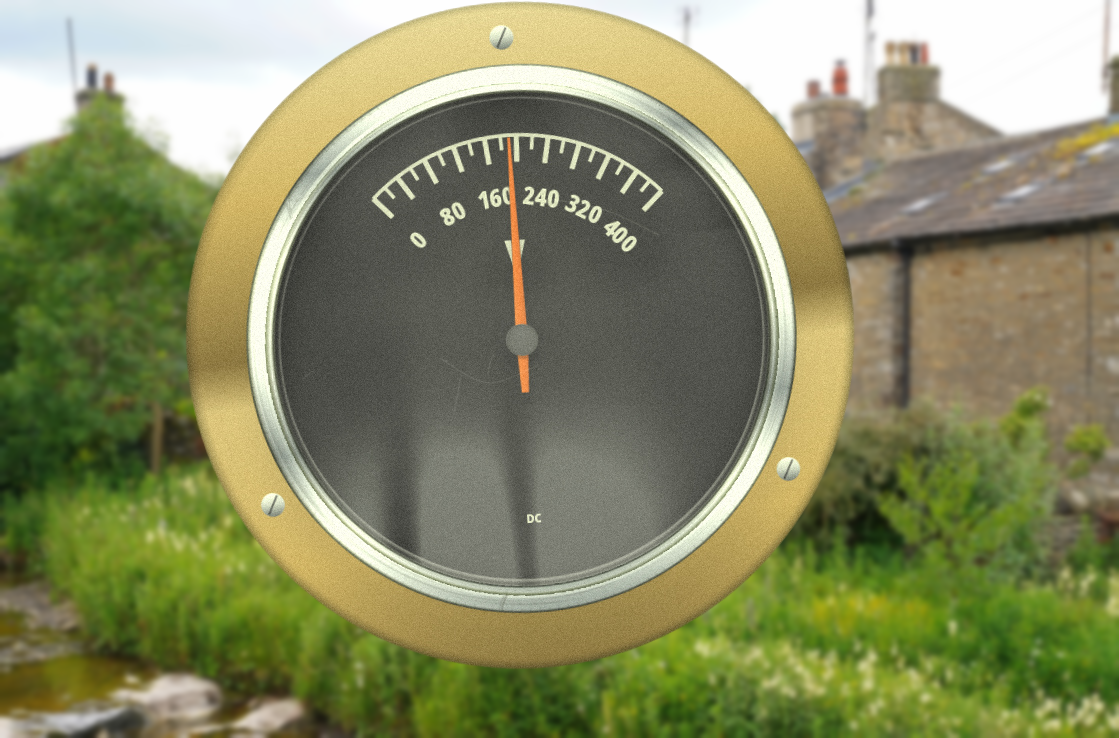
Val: 190 V
